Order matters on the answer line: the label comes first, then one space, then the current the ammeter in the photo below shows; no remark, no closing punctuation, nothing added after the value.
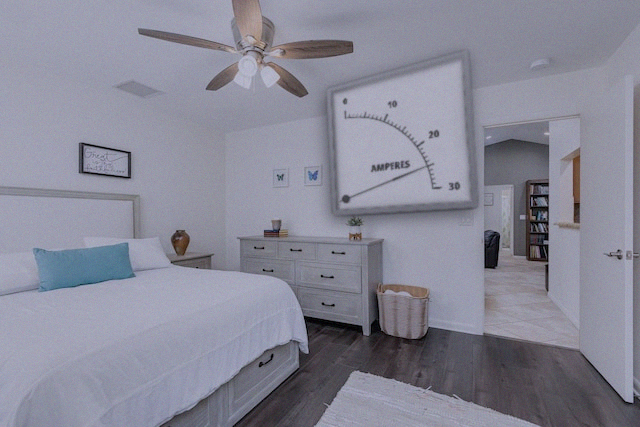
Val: 25 A
